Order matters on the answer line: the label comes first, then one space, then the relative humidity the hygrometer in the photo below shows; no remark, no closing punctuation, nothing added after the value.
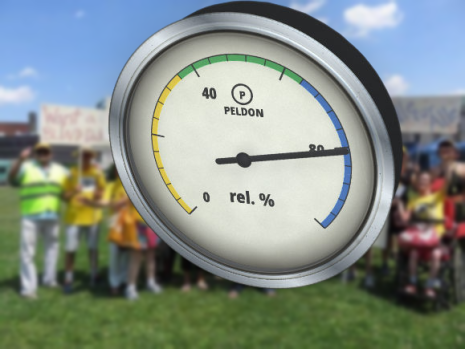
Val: 80 %
